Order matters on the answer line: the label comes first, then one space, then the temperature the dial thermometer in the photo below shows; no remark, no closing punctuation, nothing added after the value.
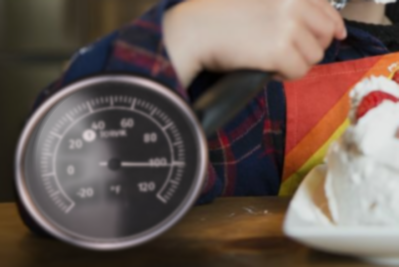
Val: 100 °F
